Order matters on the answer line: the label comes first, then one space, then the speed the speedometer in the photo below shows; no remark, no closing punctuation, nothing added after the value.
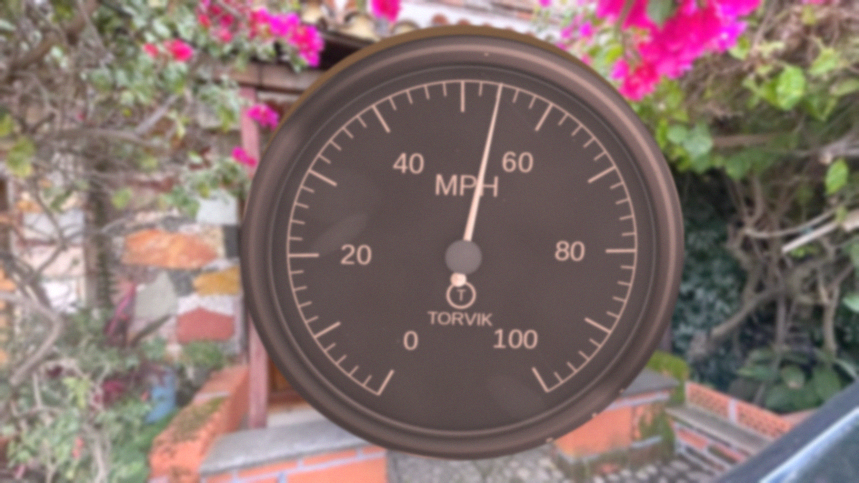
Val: 54 mph
